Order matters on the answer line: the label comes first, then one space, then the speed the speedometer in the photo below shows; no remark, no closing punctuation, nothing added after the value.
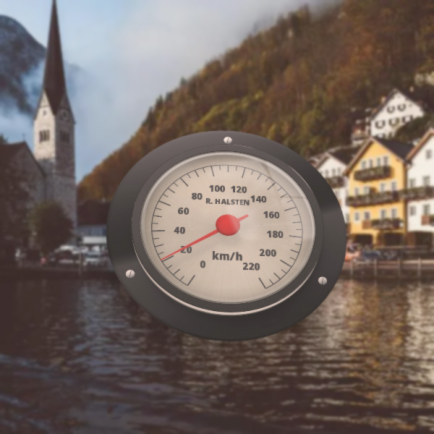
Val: 20 km/h
